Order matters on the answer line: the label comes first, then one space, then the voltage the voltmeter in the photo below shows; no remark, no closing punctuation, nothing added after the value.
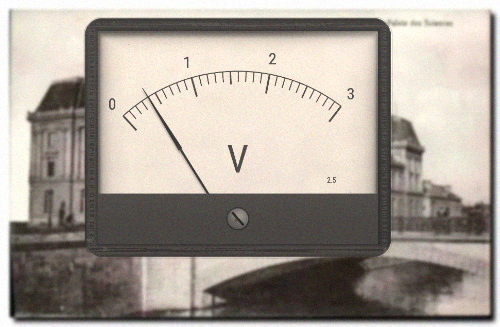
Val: 0.4 V
